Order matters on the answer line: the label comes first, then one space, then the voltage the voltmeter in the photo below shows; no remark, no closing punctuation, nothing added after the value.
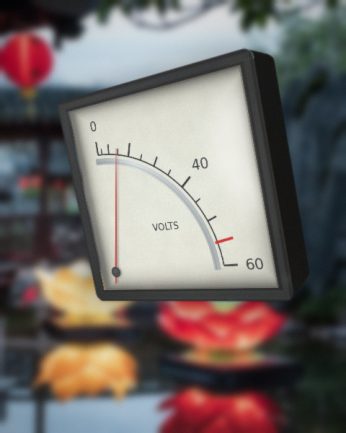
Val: 15 V
